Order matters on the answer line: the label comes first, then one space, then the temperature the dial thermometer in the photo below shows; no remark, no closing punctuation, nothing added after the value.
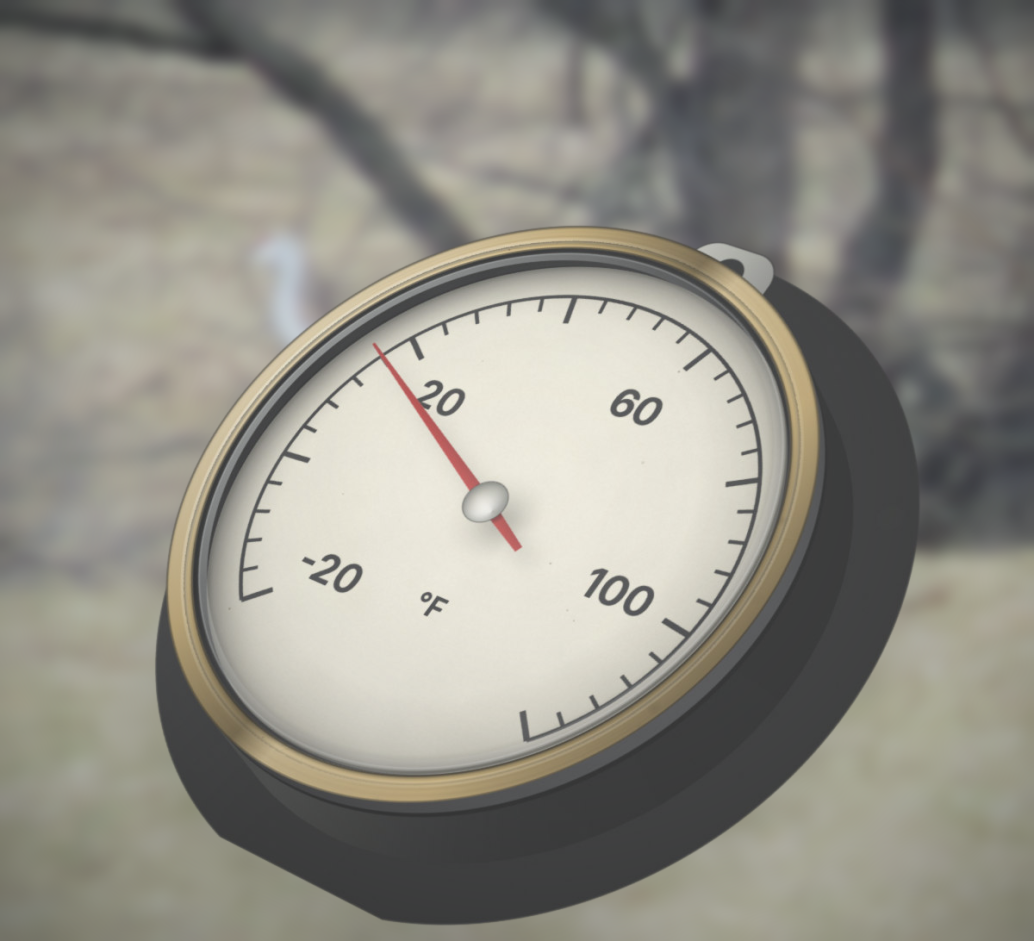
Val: 16 °F
